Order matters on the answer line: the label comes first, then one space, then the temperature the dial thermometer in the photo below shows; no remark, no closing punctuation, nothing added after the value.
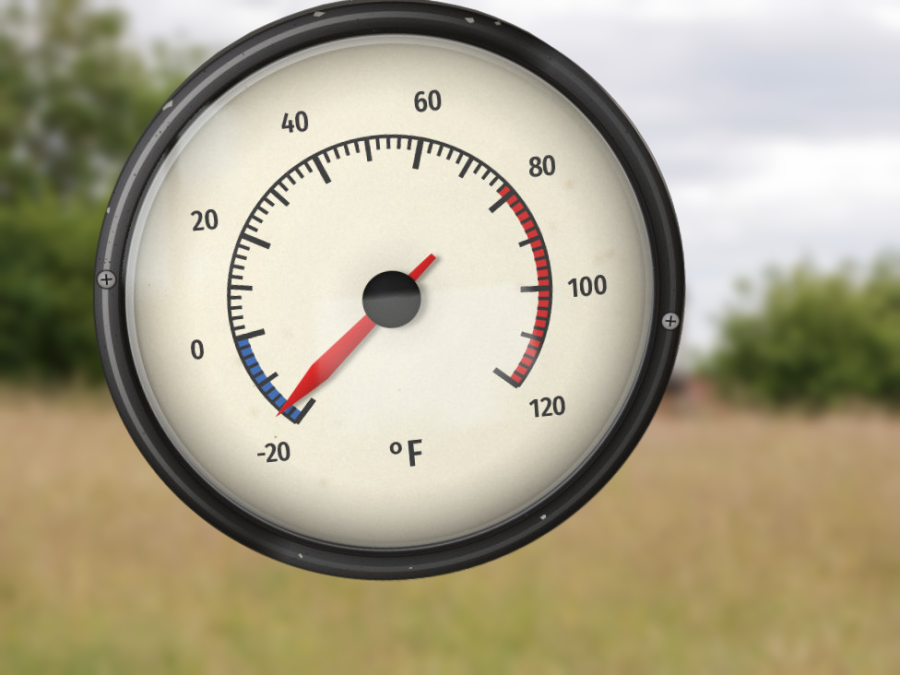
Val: -16 °F
